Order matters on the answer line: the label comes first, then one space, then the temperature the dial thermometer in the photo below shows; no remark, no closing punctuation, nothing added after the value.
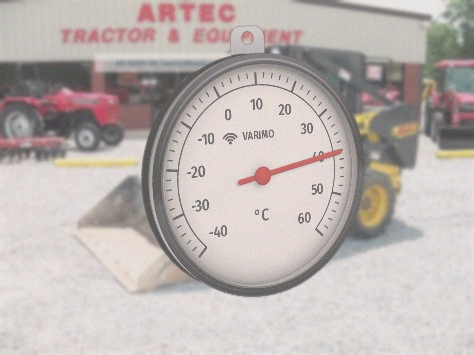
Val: 40 °C
